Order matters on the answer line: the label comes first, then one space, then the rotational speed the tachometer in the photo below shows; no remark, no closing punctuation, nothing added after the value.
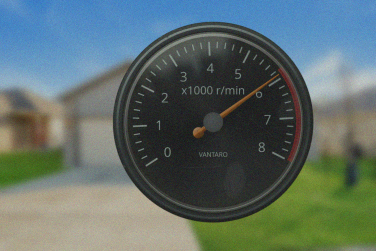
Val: 5900 rpm
